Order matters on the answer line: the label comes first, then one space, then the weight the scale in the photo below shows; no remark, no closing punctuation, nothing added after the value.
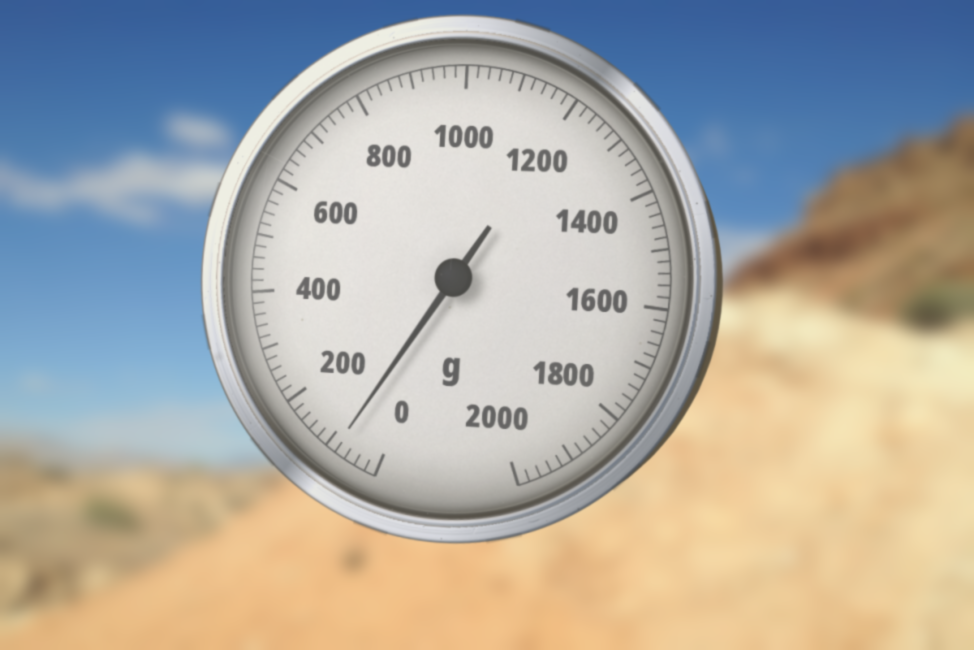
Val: 80 g
